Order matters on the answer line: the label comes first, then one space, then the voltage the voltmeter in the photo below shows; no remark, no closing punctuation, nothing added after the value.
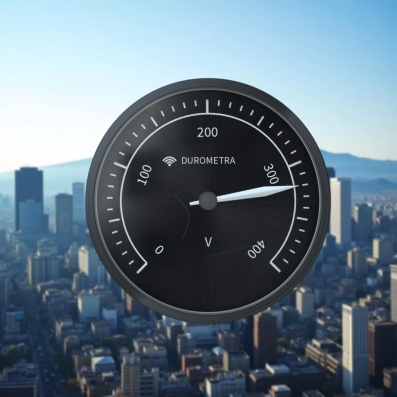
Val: 320 V
